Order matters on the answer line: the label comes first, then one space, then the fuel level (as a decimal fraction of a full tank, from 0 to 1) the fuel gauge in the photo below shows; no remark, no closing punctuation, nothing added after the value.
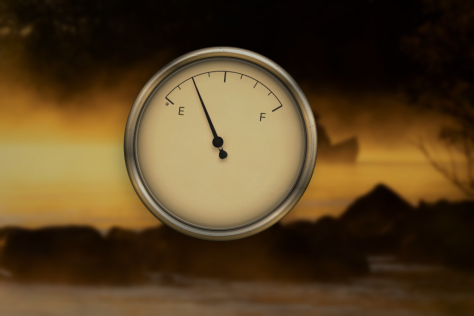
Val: 0.25
